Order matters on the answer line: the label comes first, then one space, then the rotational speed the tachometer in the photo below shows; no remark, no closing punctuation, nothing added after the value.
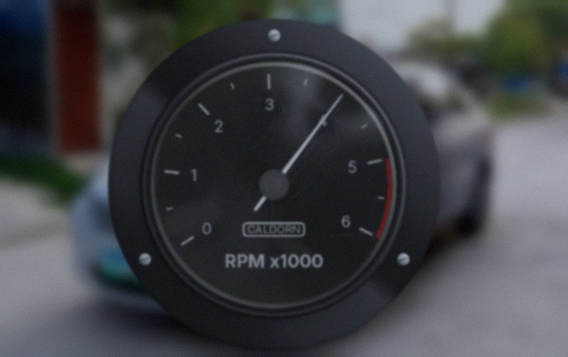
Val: 4000 rpm
